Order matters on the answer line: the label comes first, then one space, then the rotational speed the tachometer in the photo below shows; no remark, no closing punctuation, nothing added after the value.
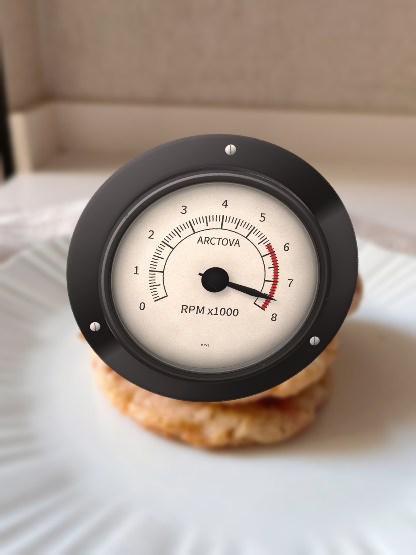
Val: 7500 rpm
